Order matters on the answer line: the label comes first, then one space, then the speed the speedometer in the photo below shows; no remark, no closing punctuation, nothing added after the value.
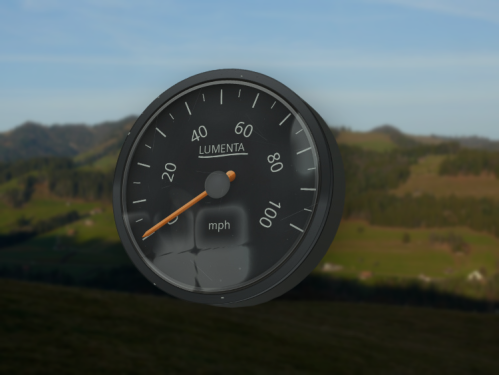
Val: 0 mph
